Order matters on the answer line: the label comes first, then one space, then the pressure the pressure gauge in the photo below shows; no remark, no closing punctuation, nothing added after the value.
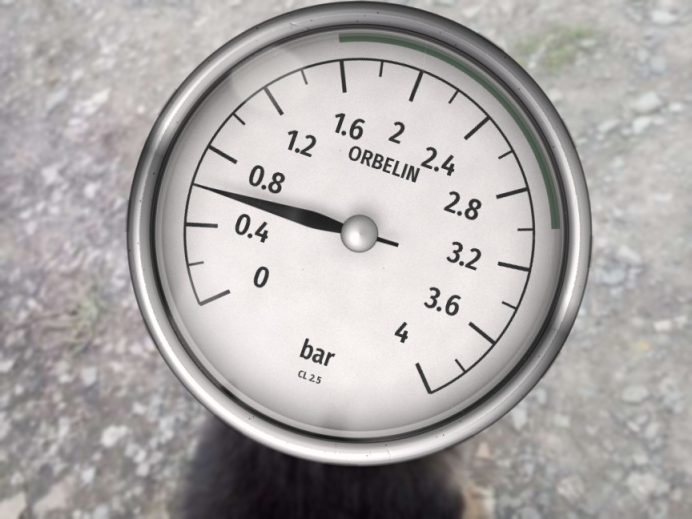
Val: 0.6 bar
